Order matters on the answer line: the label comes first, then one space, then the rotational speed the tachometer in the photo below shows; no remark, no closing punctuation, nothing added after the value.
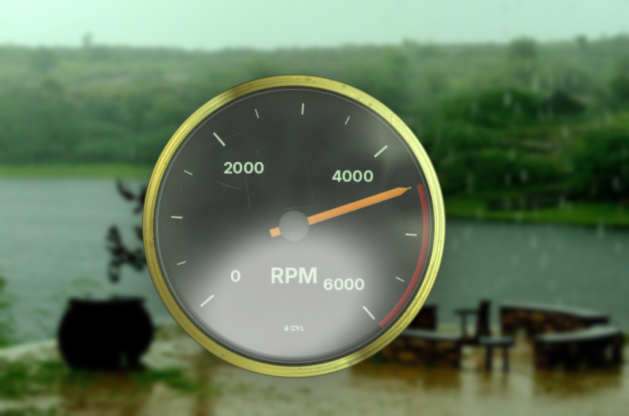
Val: 4500 rpm
